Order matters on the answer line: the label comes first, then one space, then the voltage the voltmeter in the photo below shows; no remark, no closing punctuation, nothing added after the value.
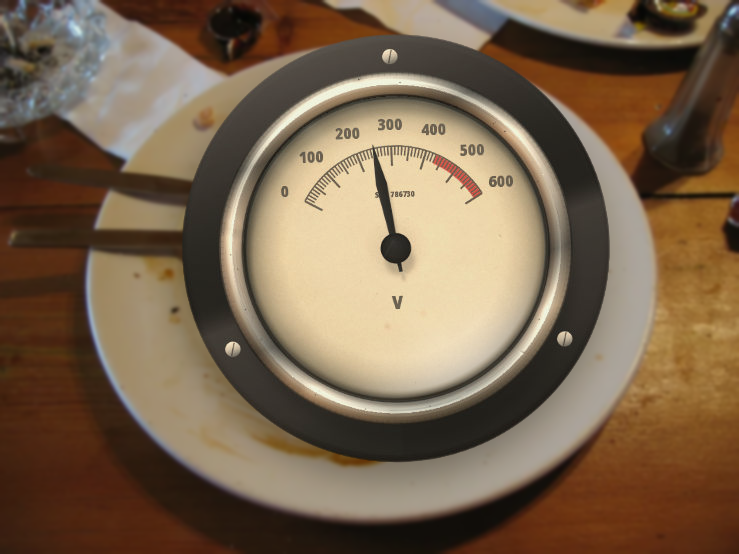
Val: 250 V
